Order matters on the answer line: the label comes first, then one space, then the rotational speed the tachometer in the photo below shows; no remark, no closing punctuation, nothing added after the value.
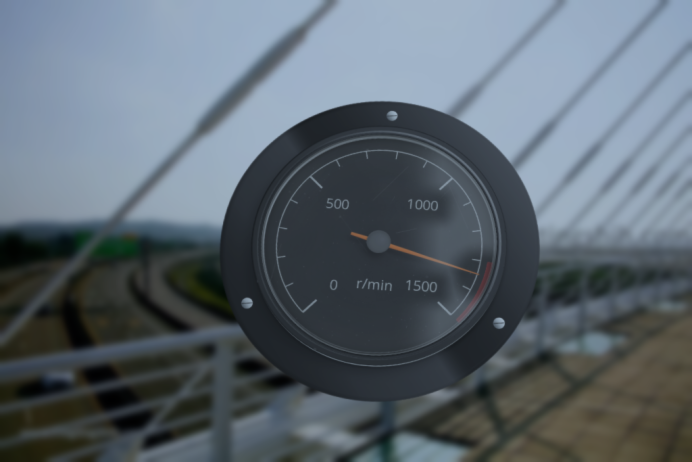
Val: 1350 rpm
